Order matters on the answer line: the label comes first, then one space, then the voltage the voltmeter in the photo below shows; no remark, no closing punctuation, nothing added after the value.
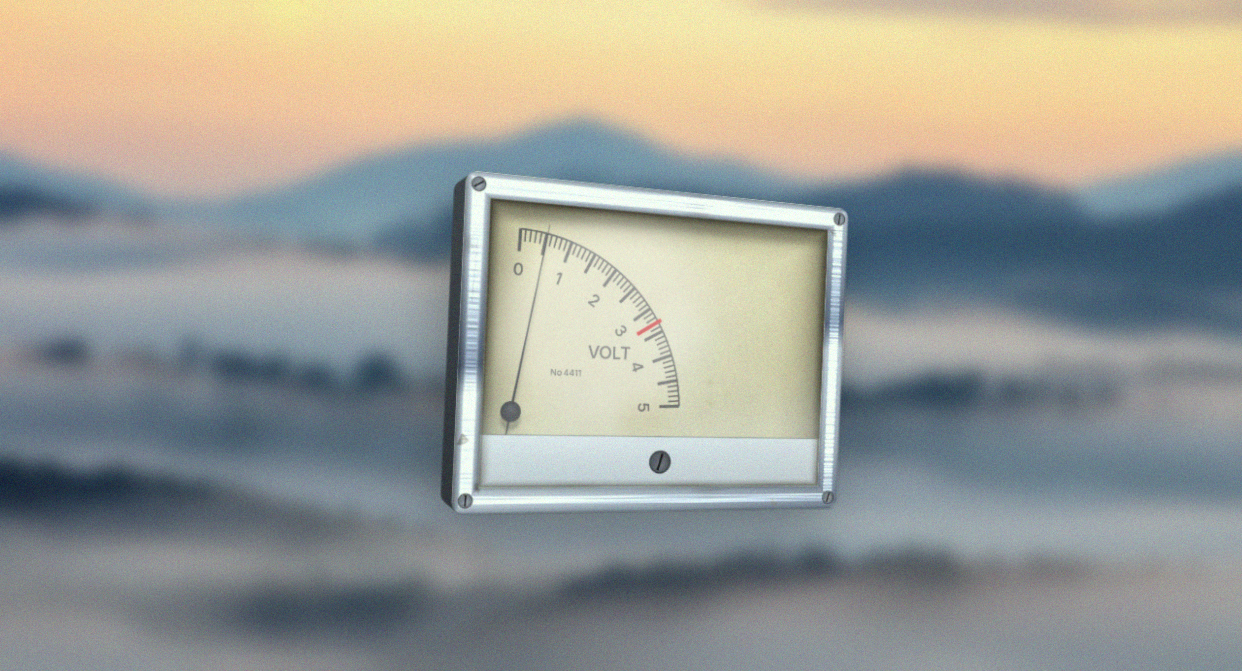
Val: 0.5 V
